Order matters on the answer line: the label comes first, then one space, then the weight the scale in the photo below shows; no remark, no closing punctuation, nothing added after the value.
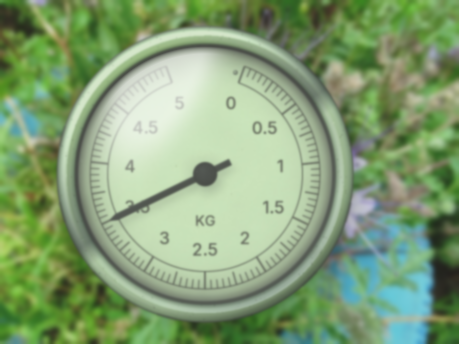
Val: 3.5 kg
